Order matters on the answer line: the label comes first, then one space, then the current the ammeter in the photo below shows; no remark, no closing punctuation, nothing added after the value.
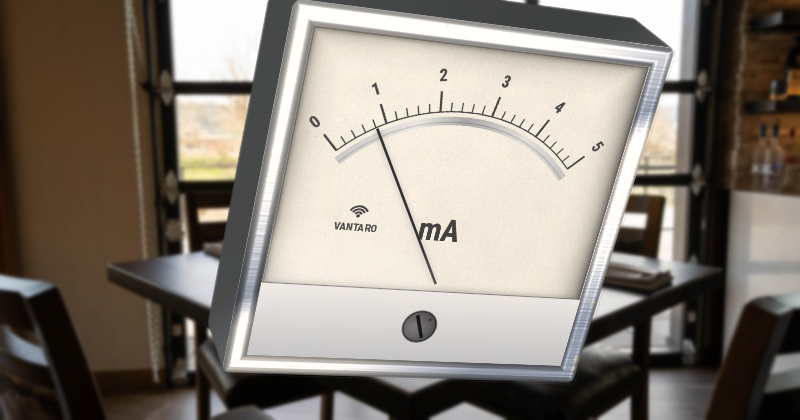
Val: 0.8 mA
